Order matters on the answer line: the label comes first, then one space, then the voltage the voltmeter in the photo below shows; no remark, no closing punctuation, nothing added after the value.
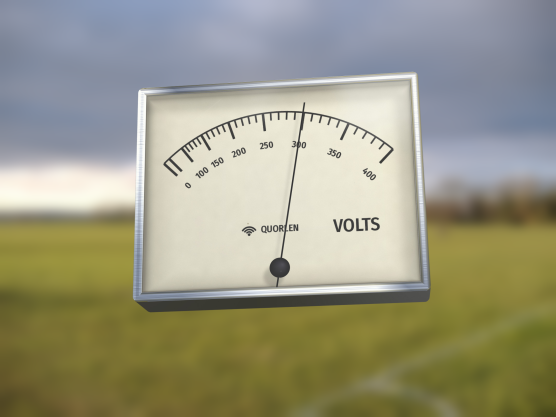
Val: 300 V
